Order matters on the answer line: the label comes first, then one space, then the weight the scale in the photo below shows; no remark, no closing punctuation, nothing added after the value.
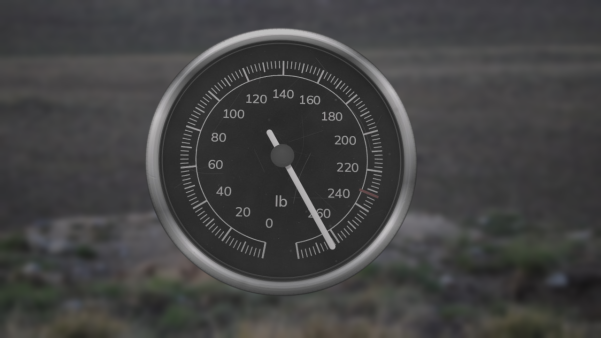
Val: 264 lb
